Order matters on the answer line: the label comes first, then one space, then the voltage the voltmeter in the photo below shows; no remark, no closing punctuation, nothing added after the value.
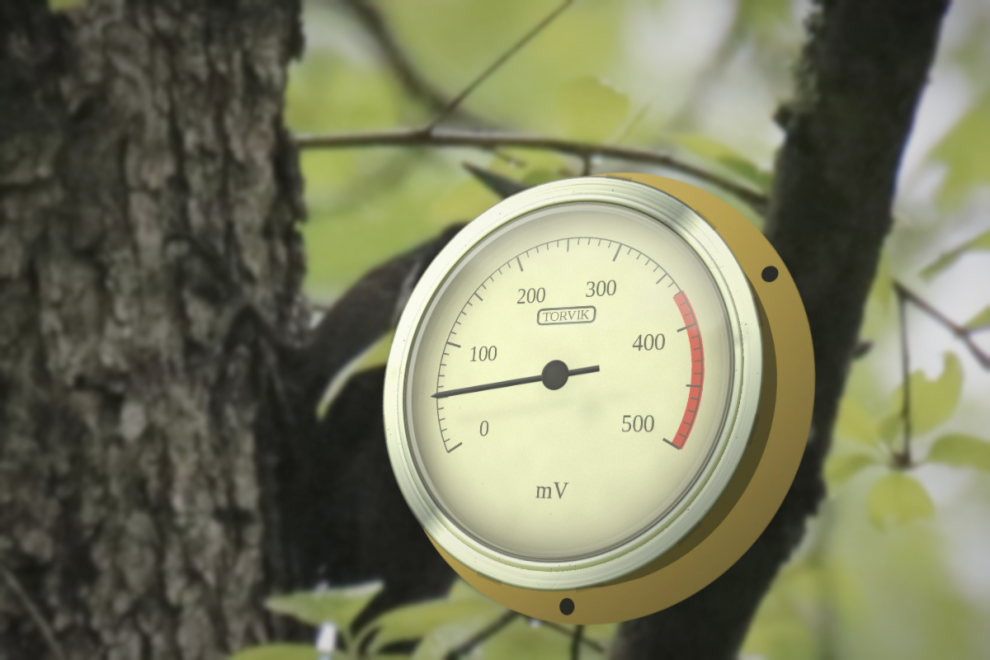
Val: 50 mV
